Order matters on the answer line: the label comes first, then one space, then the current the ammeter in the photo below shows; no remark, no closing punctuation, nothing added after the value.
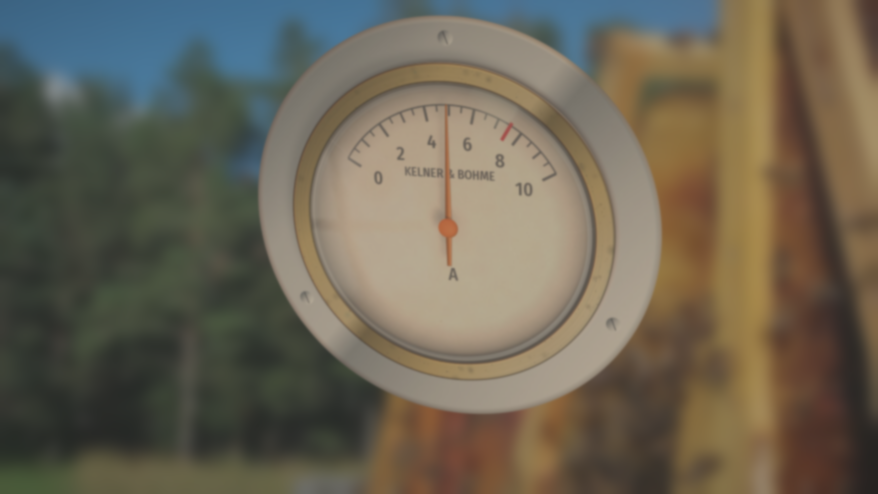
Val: 5 A
